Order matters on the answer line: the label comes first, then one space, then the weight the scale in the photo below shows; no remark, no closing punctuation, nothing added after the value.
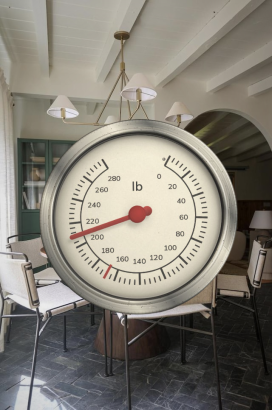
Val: 208 lb
